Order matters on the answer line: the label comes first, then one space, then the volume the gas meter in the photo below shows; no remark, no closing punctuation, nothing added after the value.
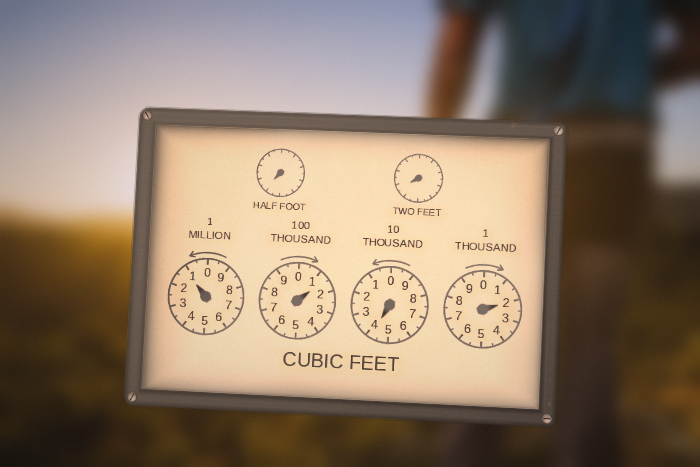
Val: 114200 ft³
